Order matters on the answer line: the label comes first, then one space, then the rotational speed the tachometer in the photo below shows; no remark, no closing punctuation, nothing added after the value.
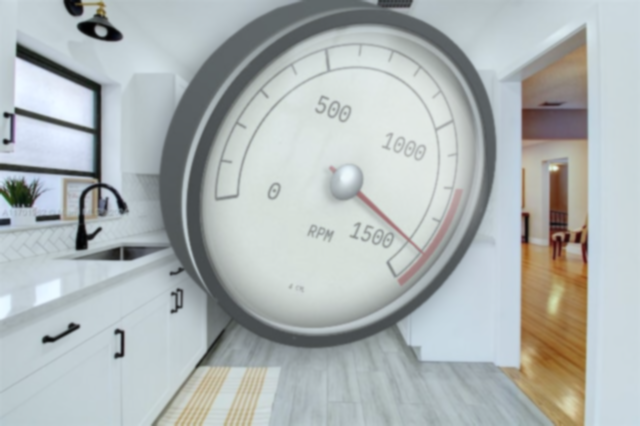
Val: 1400 rpm
